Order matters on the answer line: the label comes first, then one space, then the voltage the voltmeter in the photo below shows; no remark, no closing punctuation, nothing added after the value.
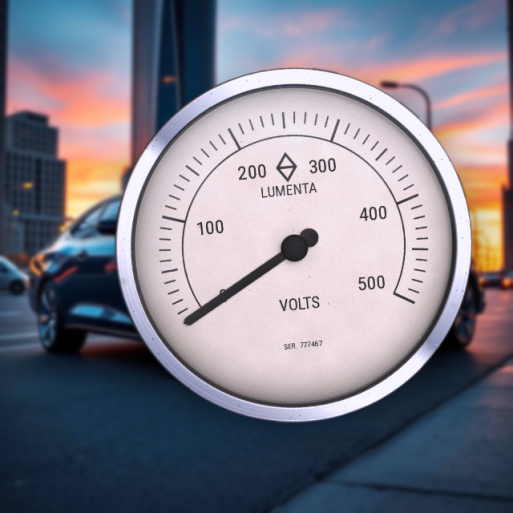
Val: 0 V
